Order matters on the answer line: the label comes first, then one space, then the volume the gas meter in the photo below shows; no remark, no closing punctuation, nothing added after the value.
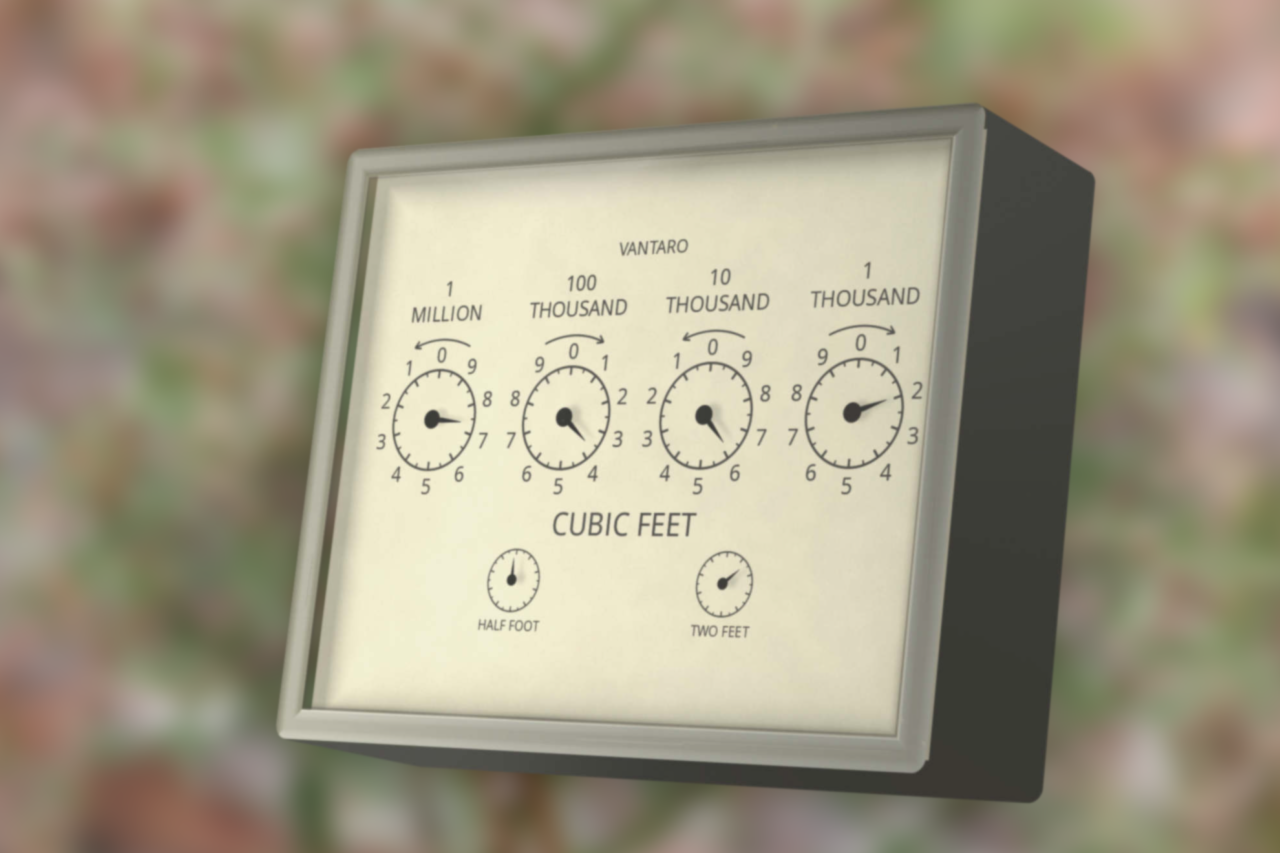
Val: 736200 ft³
